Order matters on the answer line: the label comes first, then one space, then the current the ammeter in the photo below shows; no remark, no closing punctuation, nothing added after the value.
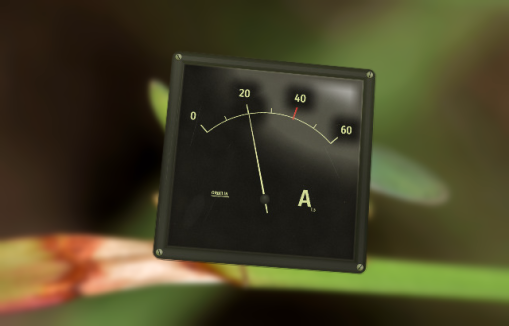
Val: 20 A
